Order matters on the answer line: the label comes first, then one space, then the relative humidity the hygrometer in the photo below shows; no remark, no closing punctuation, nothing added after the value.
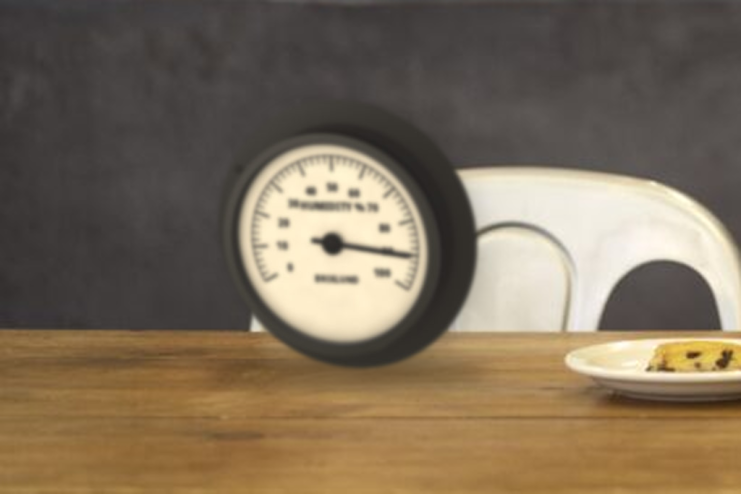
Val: 90 %
